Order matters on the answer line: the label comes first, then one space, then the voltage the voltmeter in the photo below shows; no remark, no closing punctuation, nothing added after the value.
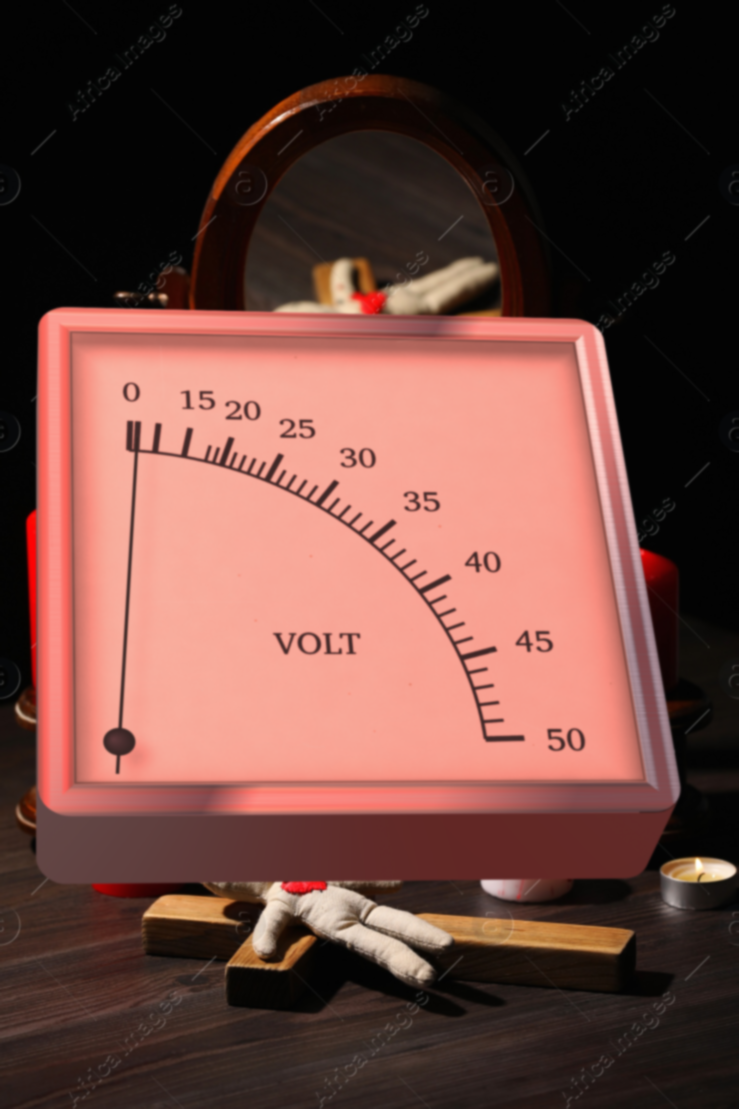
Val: 5 V
